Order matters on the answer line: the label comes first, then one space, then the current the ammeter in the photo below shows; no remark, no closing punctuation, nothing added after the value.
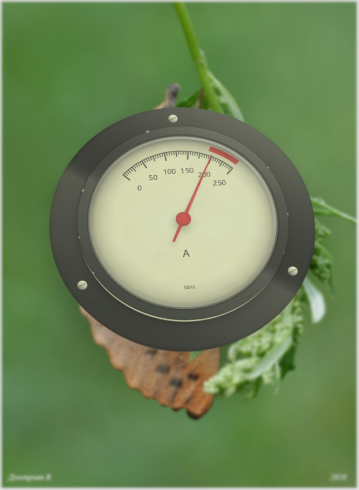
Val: 200 A
